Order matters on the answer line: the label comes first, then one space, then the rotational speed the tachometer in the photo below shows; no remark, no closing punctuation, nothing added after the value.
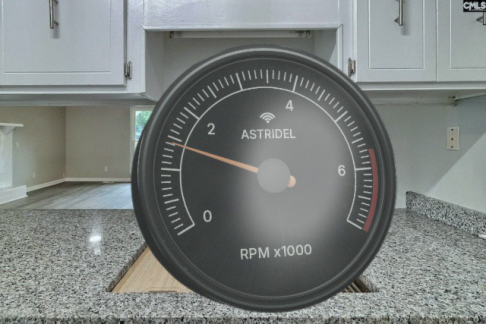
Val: 1400 rpm
